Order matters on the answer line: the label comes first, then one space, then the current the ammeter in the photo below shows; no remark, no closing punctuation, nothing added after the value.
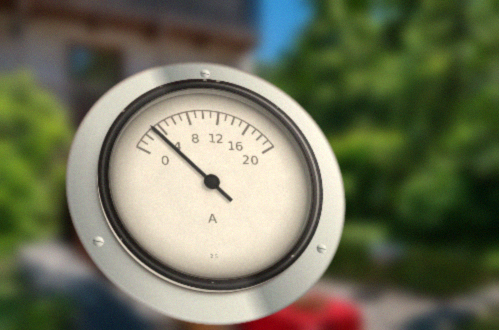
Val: 3 A
